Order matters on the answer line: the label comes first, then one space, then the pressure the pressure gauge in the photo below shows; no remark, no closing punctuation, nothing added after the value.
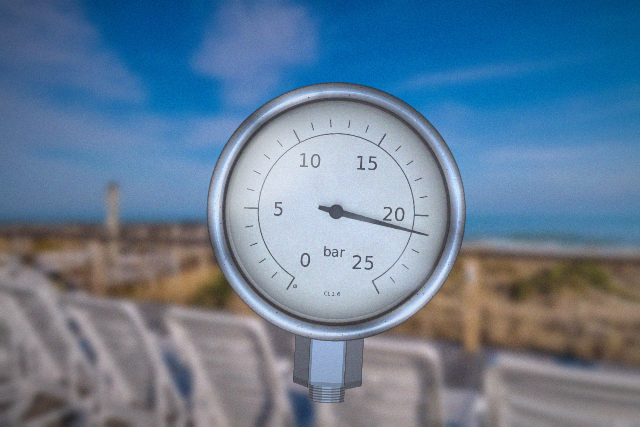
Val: 21 bar
